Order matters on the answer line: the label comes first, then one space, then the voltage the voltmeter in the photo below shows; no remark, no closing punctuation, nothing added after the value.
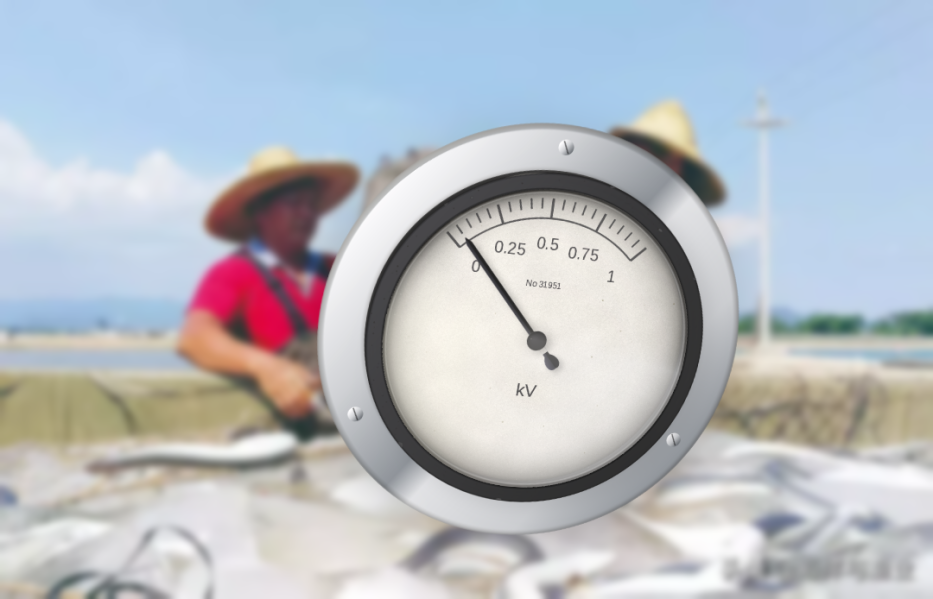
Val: 0.05 kV
